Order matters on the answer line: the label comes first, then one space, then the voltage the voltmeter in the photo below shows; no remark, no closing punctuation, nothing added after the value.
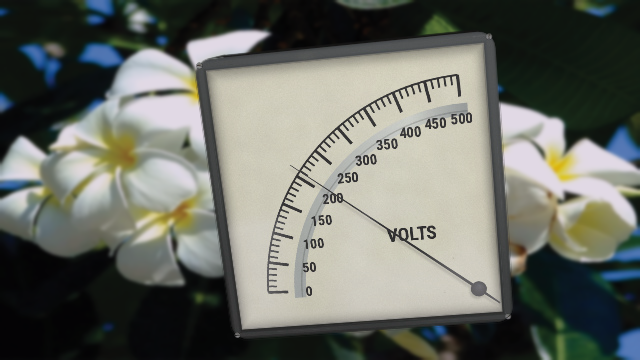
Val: 210 V
